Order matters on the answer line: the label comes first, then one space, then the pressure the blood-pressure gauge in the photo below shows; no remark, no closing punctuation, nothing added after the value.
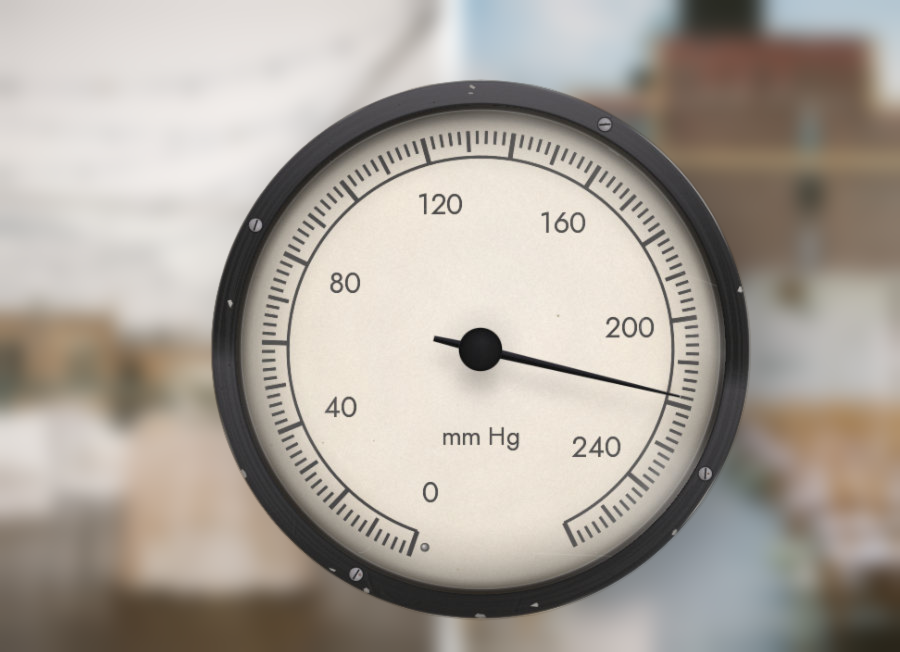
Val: 218 mmHg
